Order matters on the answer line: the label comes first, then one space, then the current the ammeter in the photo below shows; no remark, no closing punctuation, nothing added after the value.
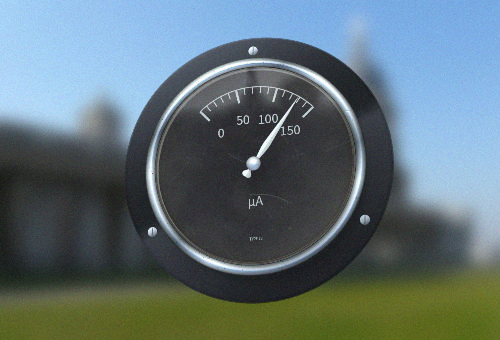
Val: 130 µA
